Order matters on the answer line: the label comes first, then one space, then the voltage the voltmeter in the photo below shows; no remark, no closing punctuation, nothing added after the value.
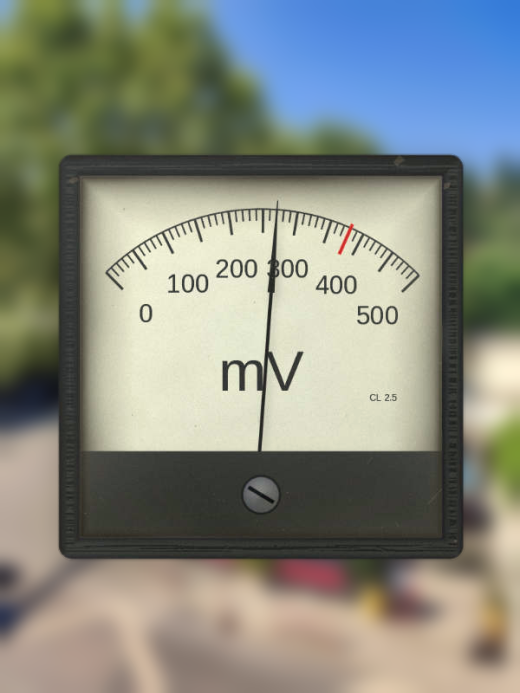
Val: 270 mV
